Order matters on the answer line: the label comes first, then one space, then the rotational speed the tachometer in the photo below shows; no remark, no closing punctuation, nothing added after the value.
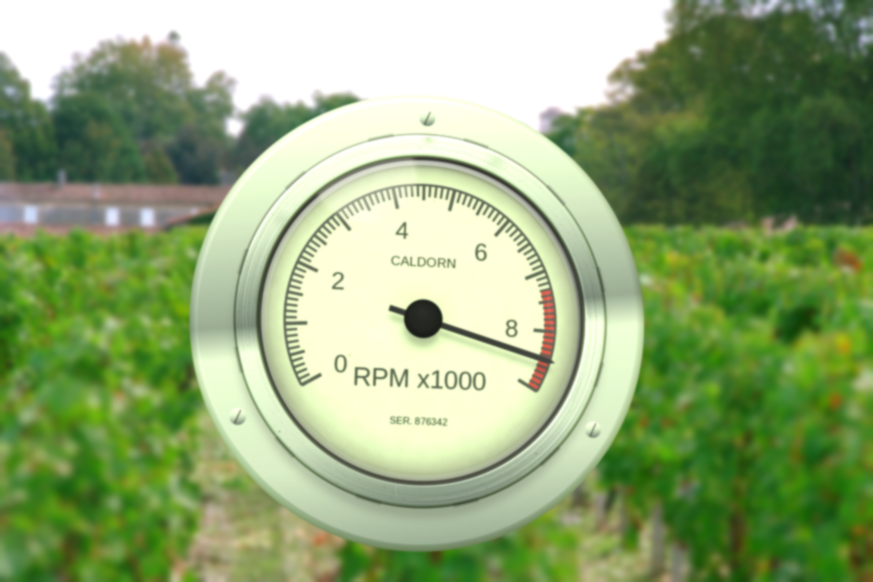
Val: 8500 rpm
